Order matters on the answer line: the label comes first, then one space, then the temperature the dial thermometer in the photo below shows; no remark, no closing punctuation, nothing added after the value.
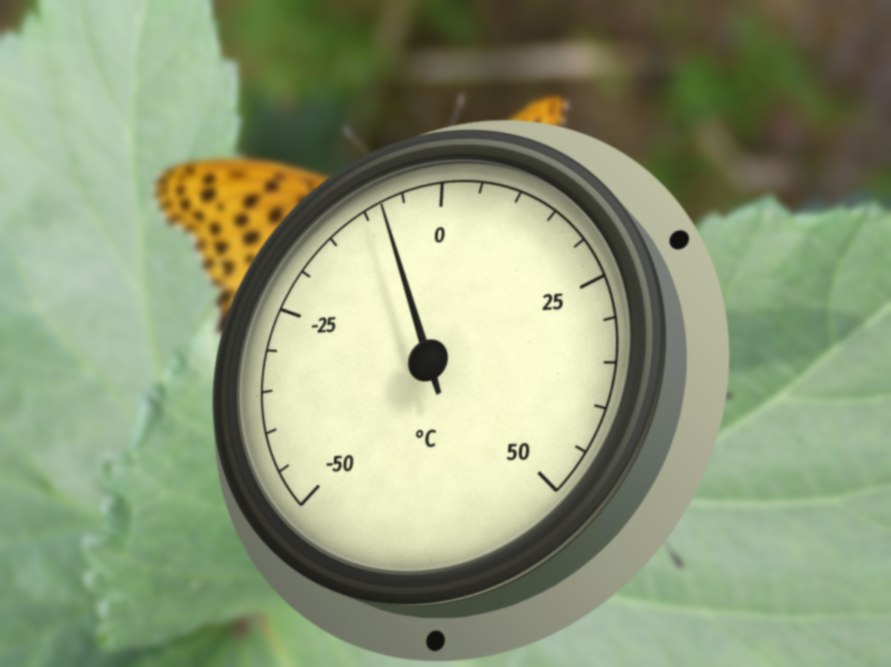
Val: -7.5 °C
